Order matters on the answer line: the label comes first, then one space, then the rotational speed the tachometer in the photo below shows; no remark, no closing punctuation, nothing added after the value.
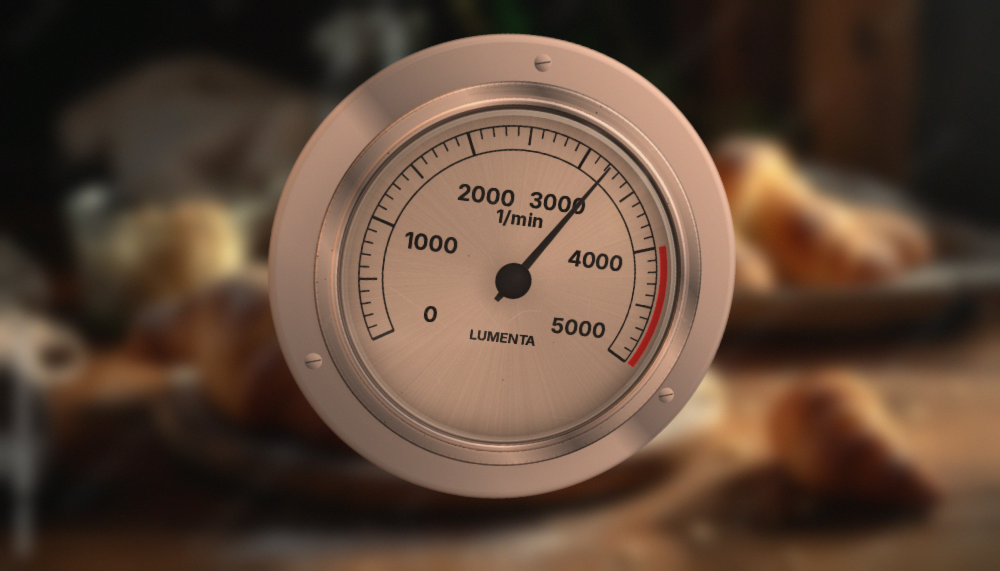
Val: 3200 rpm
